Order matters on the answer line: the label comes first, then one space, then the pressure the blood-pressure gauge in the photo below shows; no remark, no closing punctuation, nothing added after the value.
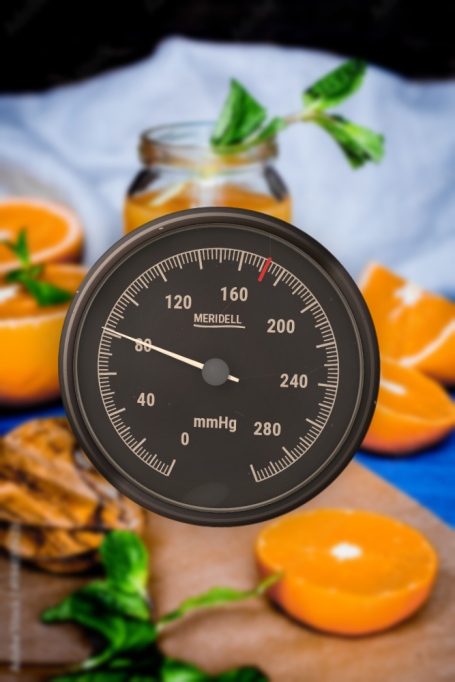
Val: 82 mmHg
